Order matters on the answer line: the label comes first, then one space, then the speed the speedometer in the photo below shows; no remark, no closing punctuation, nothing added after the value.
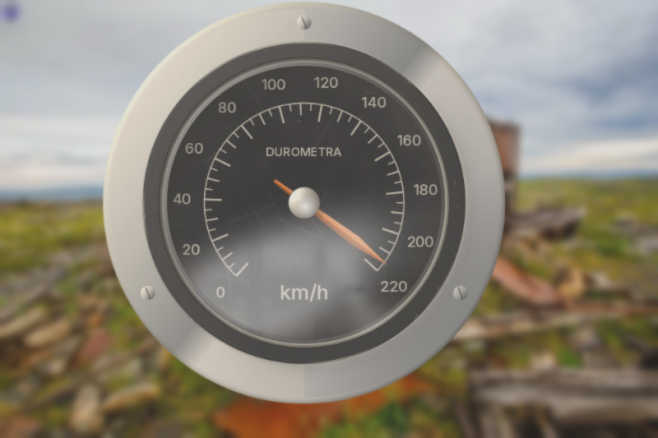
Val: 215 km/h
